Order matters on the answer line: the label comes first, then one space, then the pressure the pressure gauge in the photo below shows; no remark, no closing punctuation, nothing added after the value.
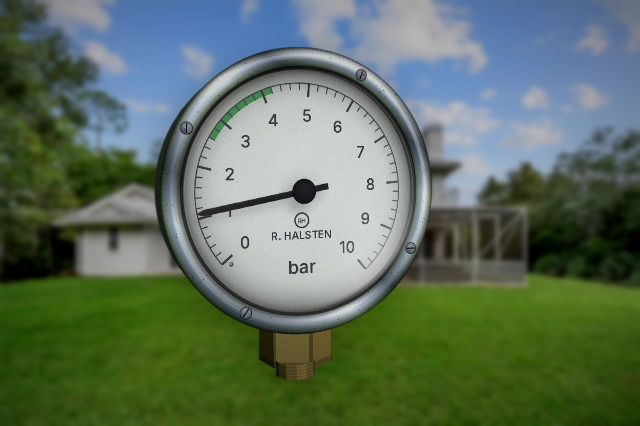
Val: 1.1 bar
